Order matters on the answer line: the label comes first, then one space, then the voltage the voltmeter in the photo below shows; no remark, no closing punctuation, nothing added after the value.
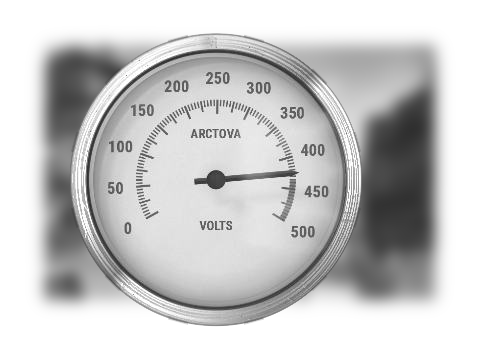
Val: 425 V
